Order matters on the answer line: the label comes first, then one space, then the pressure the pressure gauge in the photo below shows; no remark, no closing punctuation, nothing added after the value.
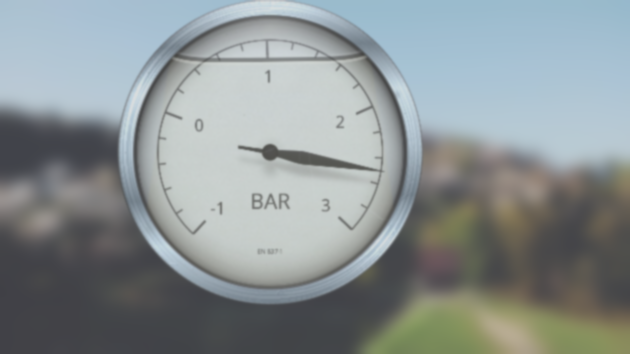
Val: 2.5 bar
